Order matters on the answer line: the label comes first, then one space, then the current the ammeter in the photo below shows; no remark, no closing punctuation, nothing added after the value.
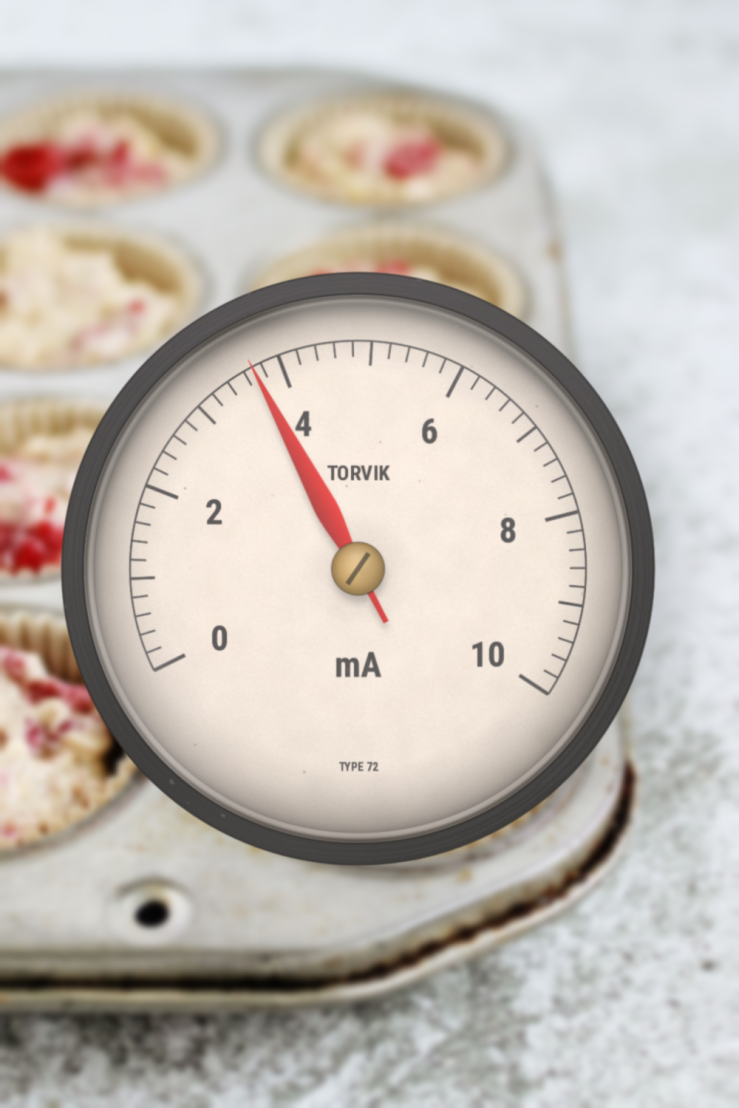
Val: 3.7 mA
